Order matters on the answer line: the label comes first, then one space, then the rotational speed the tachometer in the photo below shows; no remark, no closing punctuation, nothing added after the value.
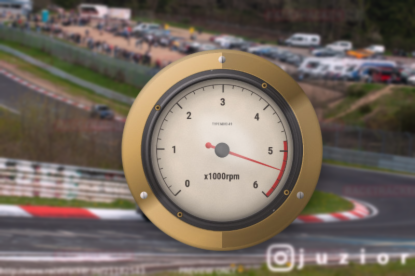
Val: 5400 rpm
